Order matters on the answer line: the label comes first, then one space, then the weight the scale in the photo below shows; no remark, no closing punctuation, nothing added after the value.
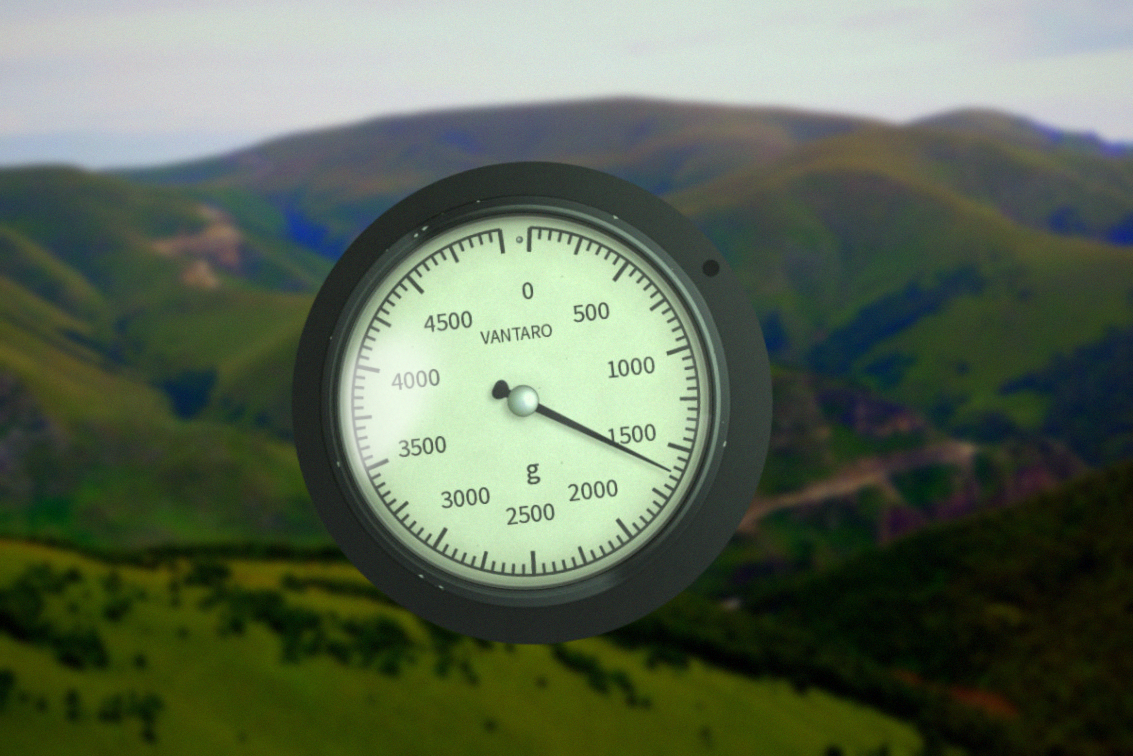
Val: 1625 g
